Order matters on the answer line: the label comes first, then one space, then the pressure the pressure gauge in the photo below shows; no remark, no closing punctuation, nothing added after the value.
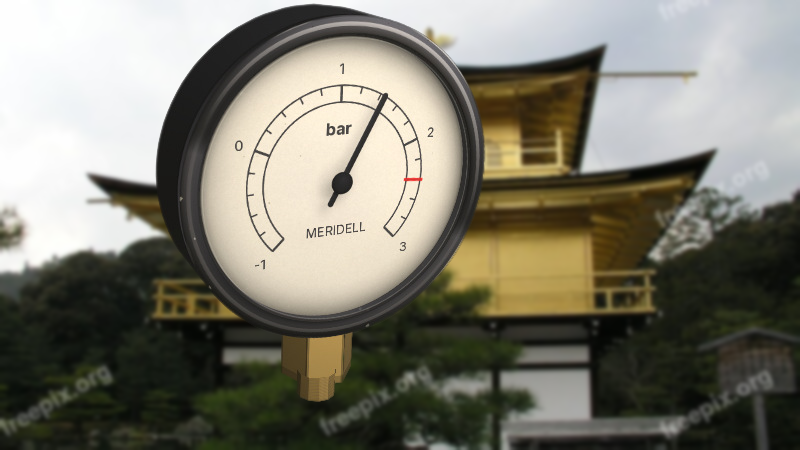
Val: 1.4 bar
